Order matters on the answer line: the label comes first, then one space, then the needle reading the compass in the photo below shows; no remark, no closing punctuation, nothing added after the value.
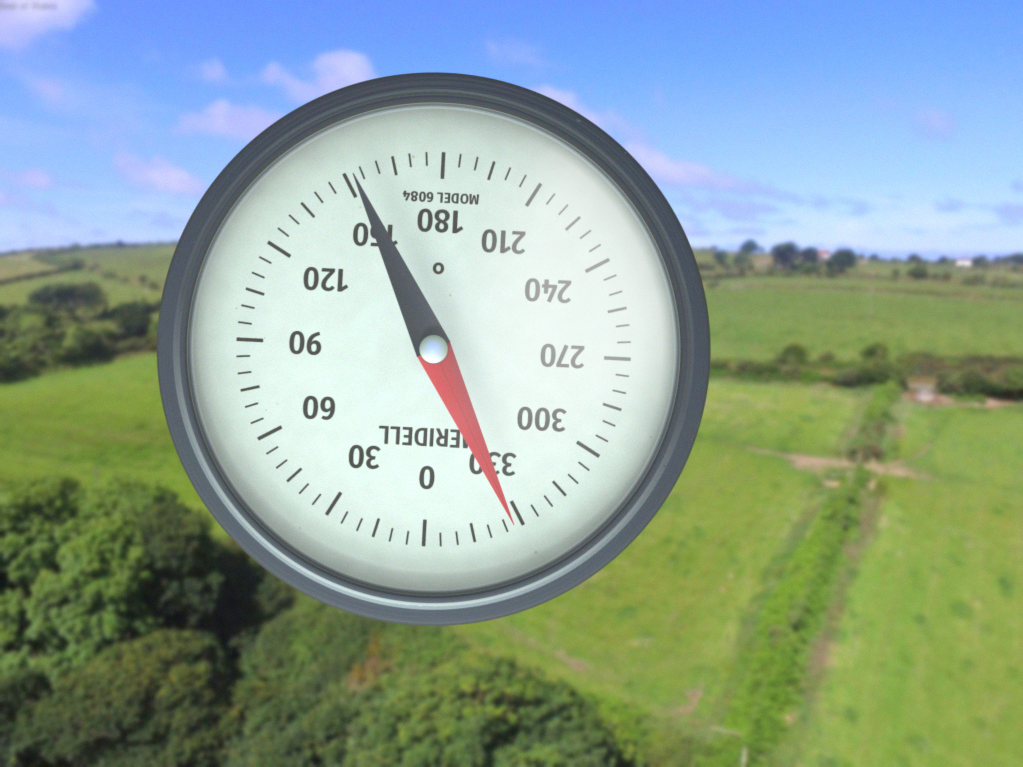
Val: 332.5 °
